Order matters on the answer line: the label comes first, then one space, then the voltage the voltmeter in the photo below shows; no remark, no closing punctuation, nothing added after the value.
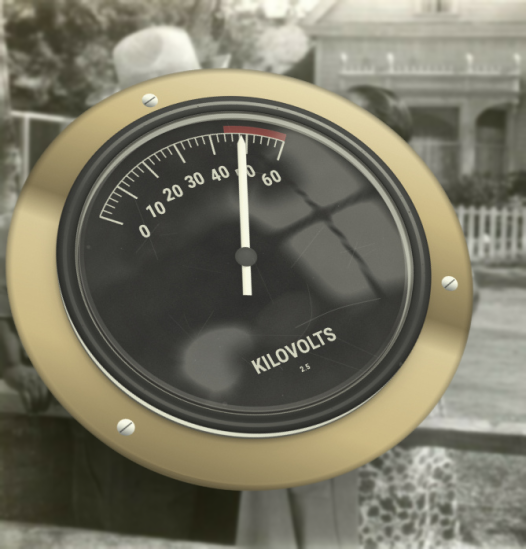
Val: 48 kV
